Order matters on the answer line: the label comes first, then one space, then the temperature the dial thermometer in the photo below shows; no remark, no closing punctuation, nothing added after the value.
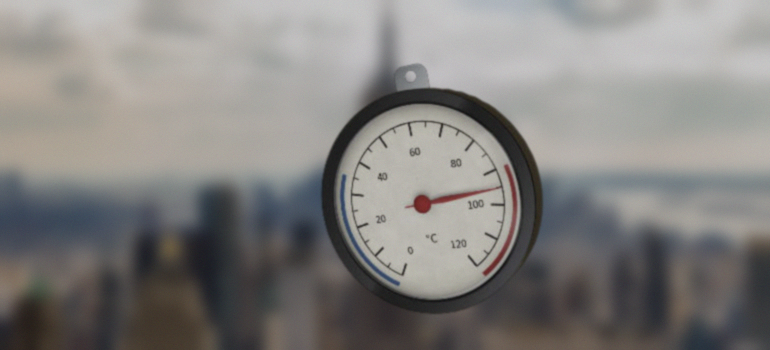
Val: 95 °C
